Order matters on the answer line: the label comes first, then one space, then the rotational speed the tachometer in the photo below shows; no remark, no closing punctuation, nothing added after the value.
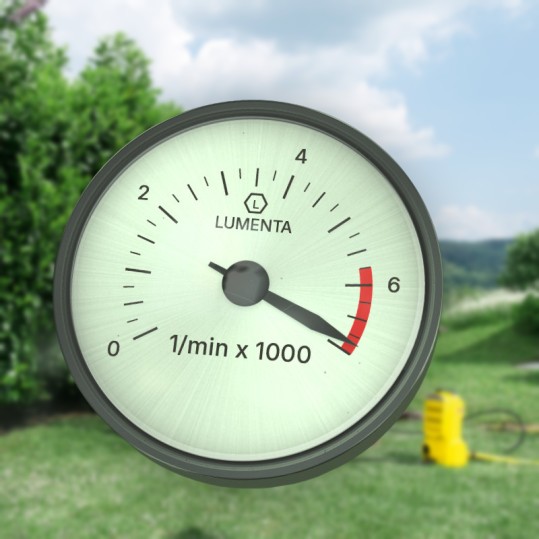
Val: 6875 rpm
